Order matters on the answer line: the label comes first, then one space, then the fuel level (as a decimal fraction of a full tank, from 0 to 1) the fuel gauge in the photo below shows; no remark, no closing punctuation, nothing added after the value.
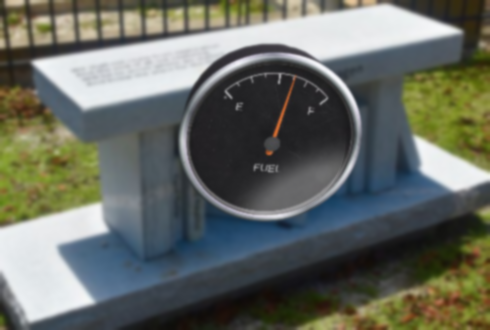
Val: 0.625
